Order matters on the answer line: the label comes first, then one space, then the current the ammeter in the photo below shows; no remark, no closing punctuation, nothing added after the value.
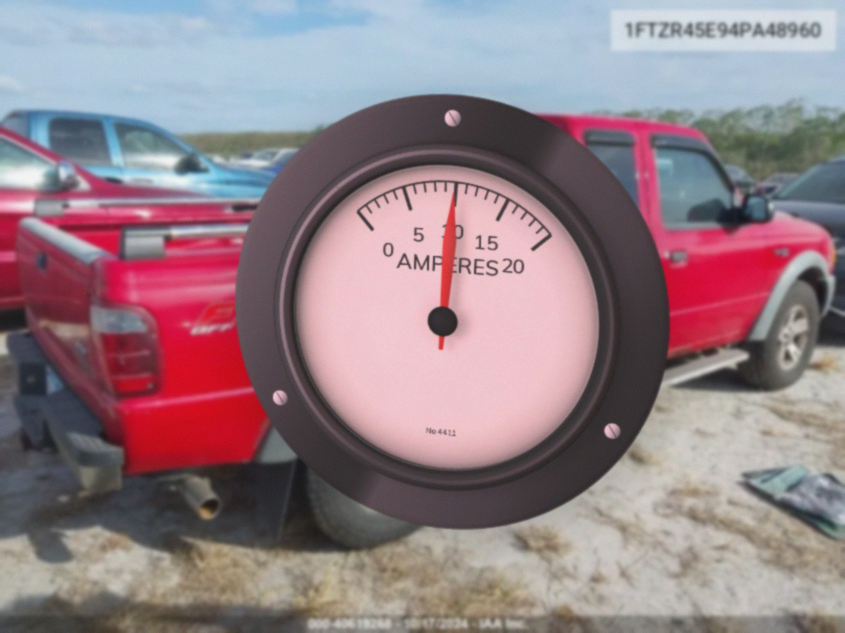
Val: 10 A
